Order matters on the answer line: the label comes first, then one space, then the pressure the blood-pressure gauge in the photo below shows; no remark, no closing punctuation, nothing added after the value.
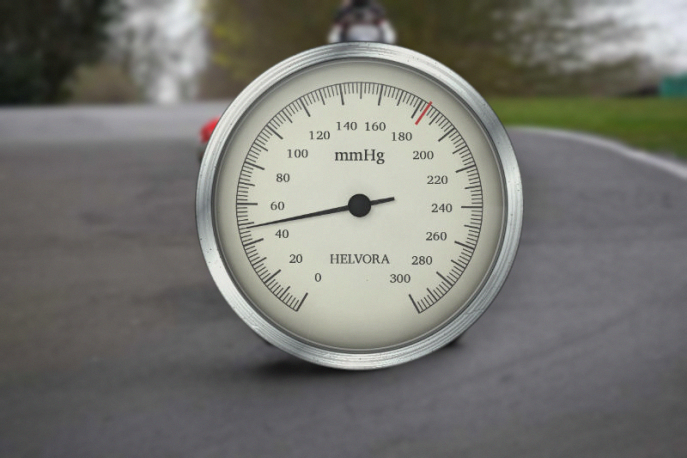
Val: 48 mmHg
